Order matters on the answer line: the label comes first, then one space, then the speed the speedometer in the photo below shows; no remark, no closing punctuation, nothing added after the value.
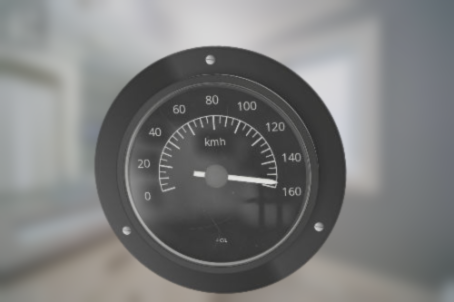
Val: 155 km/h
